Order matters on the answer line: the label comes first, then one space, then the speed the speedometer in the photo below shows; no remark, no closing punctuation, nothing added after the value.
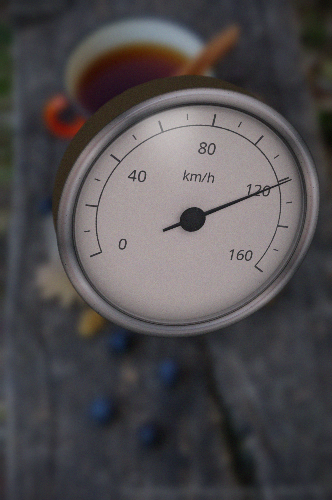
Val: 120 km/h
